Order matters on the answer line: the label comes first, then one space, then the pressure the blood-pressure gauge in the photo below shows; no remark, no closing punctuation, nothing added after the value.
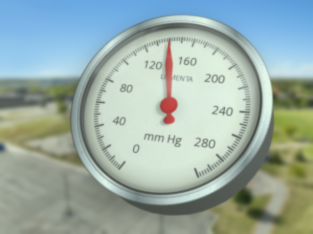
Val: 140 mmHg
